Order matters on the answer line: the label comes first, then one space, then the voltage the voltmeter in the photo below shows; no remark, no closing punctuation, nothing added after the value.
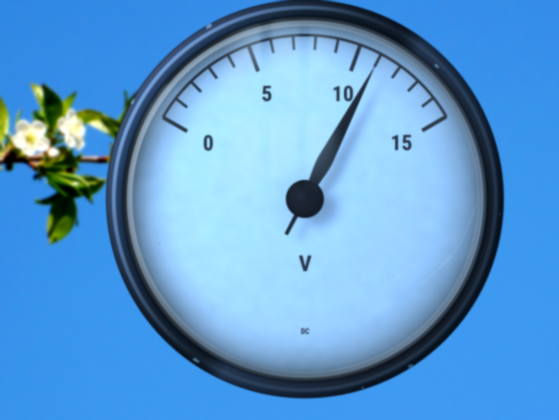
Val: 11 V
